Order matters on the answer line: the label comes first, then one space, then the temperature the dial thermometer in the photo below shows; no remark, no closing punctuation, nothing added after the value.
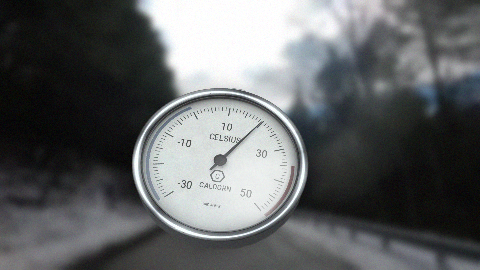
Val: 20 °C
